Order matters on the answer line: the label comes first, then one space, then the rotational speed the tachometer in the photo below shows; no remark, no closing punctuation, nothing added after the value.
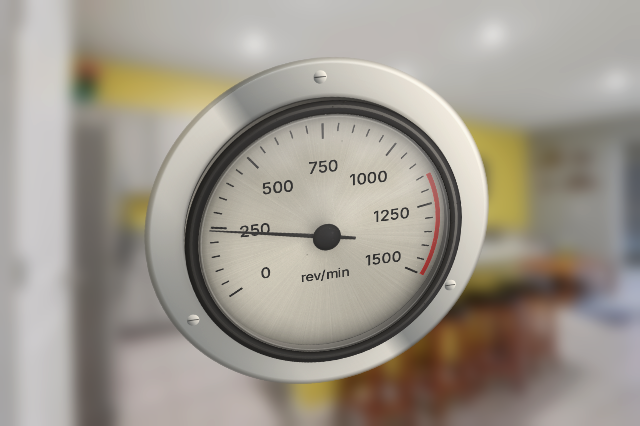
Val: 250 rpm
